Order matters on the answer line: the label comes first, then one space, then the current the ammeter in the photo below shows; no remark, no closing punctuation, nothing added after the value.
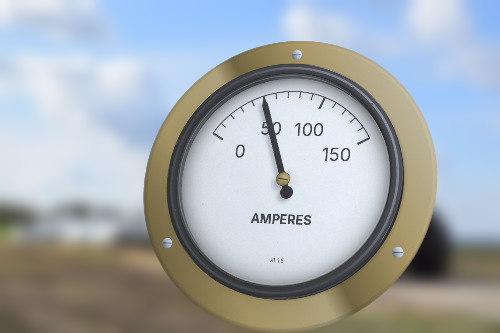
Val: 50 A
